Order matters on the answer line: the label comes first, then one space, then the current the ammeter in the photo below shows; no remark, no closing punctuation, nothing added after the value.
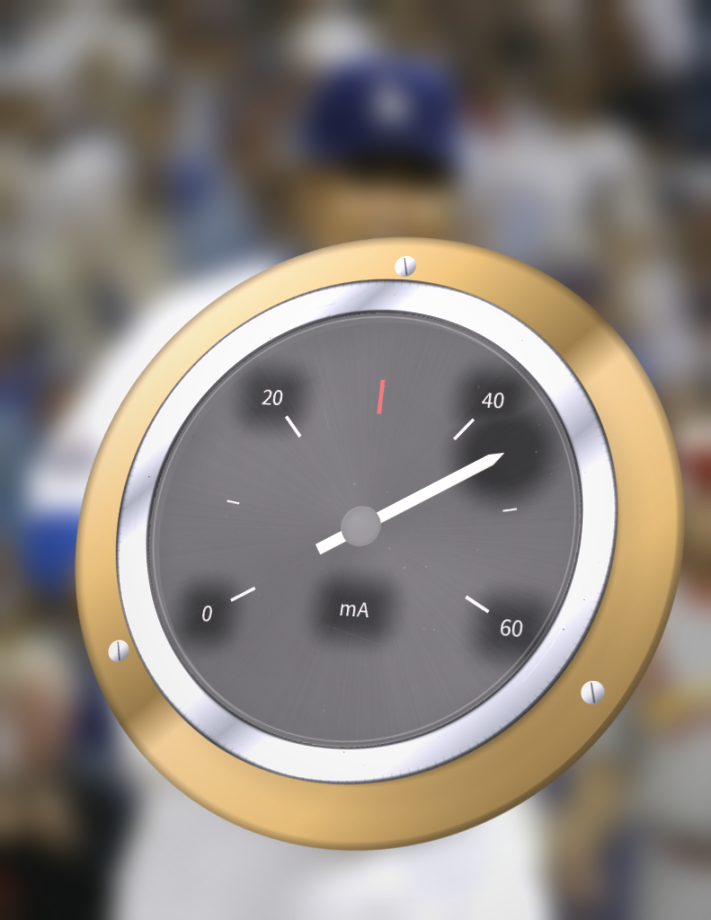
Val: 45 mA
